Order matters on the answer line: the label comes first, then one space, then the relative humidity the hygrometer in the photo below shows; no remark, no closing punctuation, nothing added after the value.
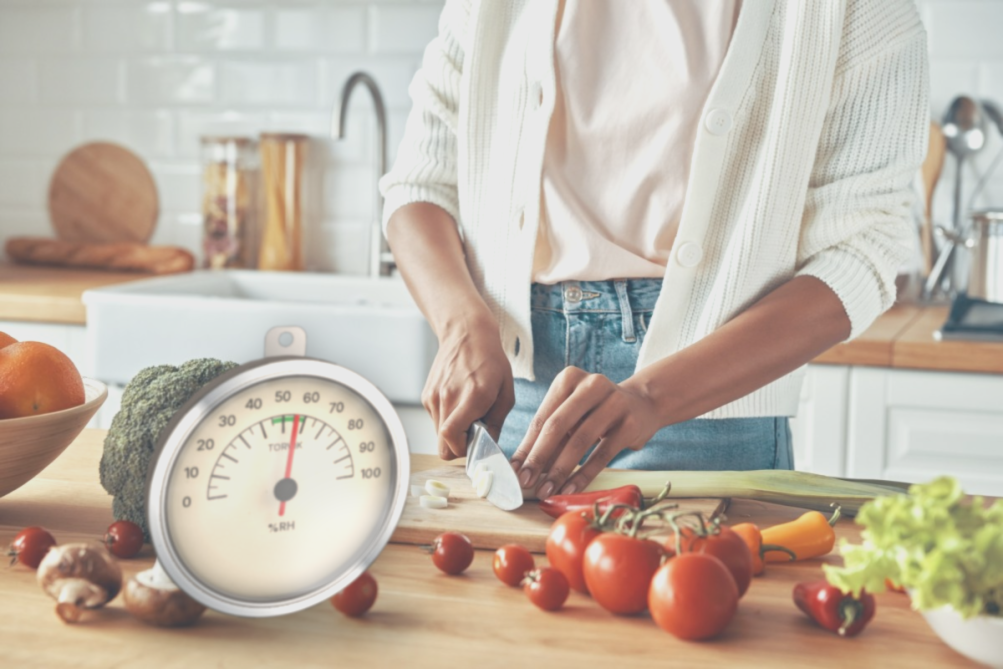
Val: 55 %
